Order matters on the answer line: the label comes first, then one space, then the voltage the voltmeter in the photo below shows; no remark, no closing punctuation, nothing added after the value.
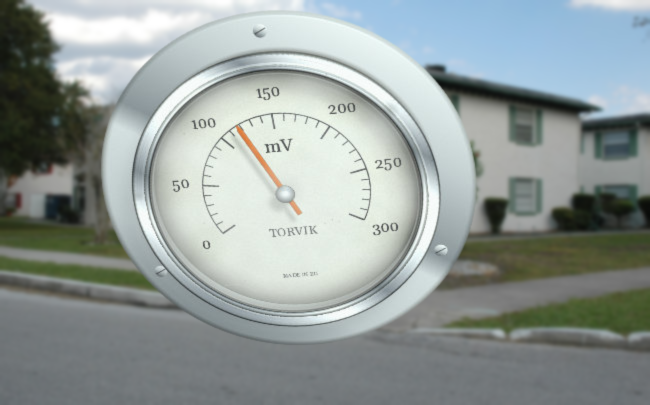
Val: 120 mV
